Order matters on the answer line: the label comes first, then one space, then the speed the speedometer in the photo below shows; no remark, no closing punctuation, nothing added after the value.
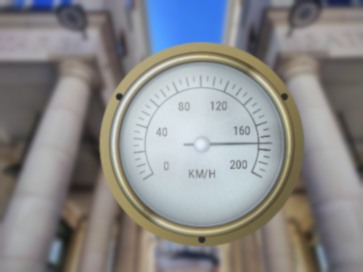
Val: 175 km/h
